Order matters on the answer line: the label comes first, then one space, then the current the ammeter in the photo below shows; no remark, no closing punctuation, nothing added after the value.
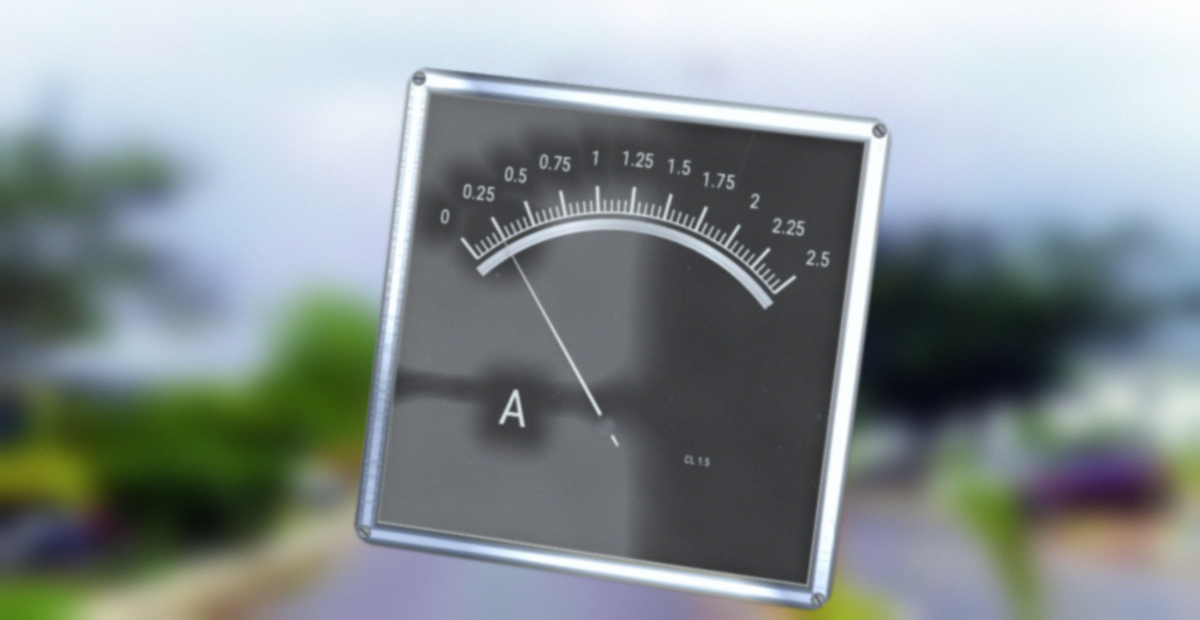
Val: 0.25 A
